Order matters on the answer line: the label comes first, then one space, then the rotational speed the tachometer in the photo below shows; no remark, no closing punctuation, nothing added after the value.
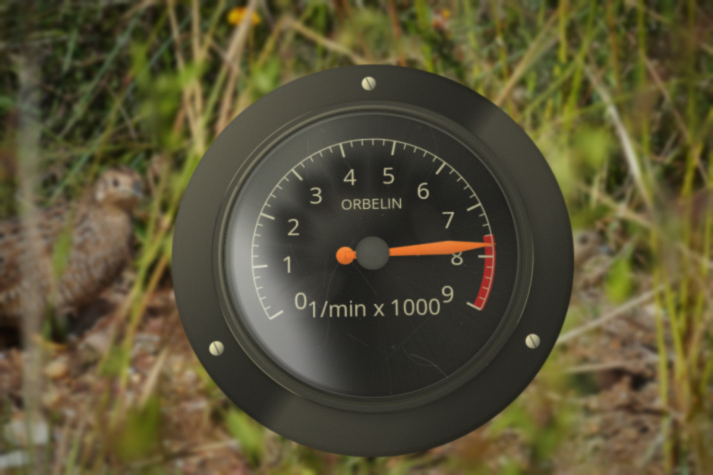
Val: 7800 rpm
